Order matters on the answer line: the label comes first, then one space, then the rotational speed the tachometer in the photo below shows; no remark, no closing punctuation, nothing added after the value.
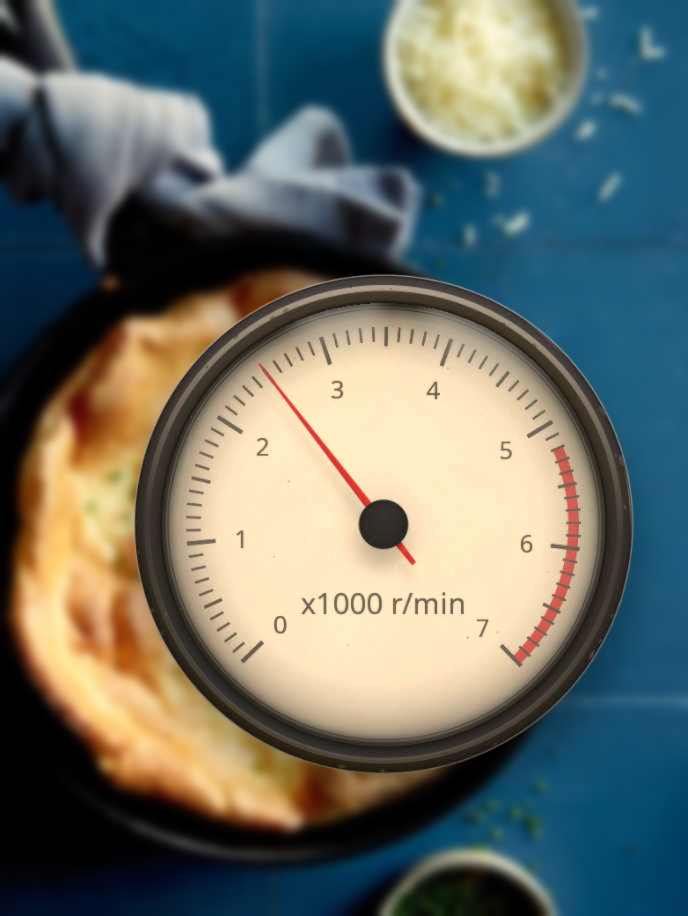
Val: 2500 rpm
